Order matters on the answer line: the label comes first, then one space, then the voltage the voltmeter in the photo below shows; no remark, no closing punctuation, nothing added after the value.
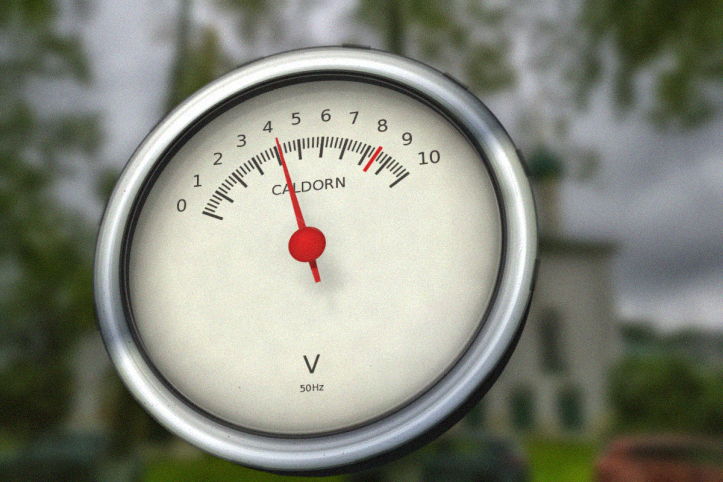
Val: 4.2 V
